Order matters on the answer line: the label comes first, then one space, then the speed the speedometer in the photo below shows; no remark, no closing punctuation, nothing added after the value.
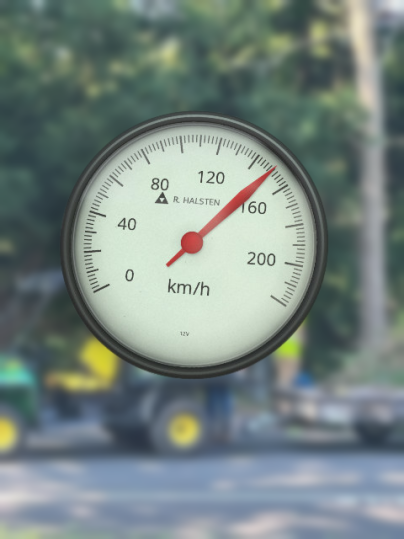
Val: 150 km/h
